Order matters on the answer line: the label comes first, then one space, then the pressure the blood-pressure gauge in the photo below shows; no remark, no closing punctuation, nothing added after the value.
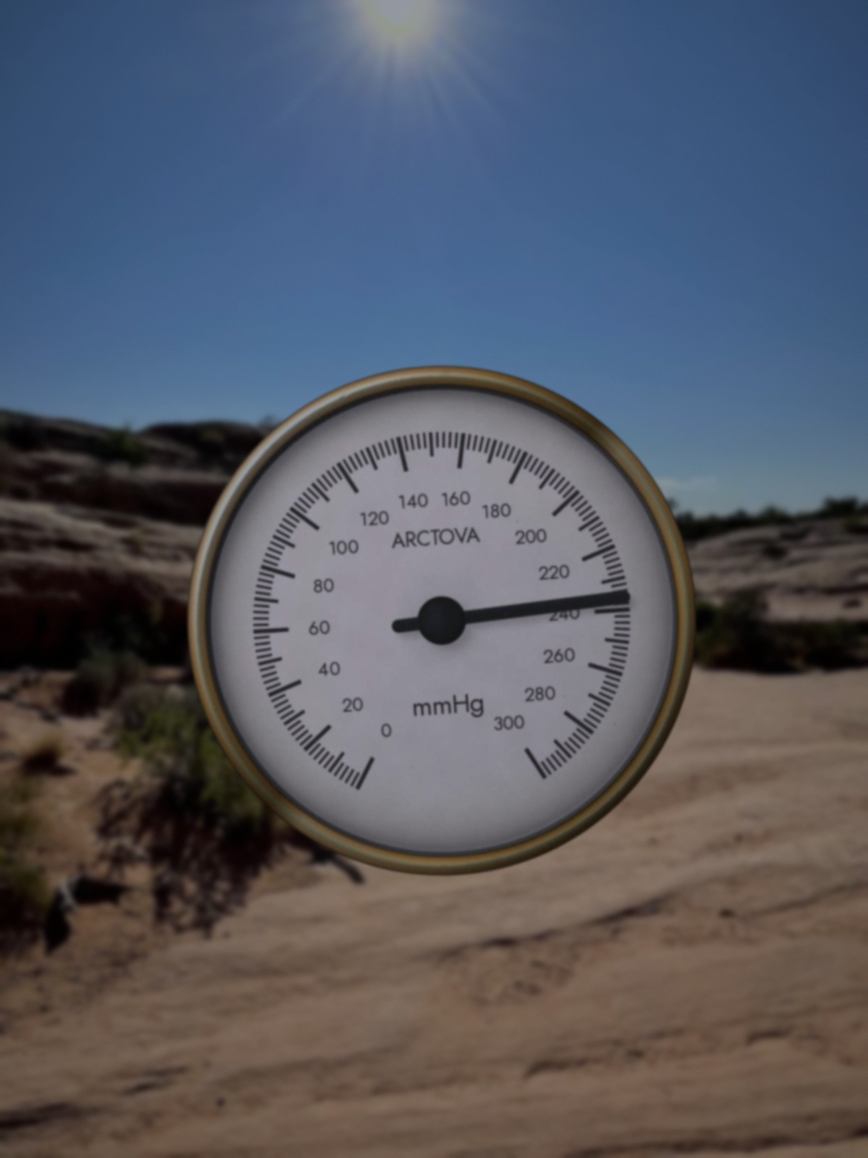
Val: 236 mmHg
